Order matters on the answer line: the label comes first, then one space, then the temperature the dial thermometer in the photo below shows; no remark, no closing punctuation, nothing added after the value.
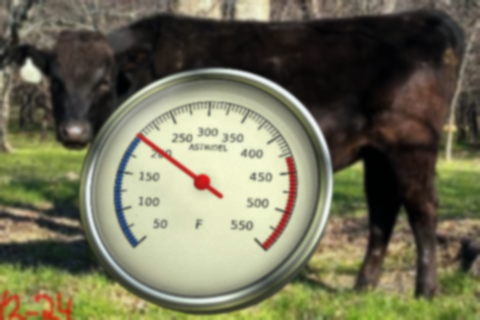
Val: 200 °F
